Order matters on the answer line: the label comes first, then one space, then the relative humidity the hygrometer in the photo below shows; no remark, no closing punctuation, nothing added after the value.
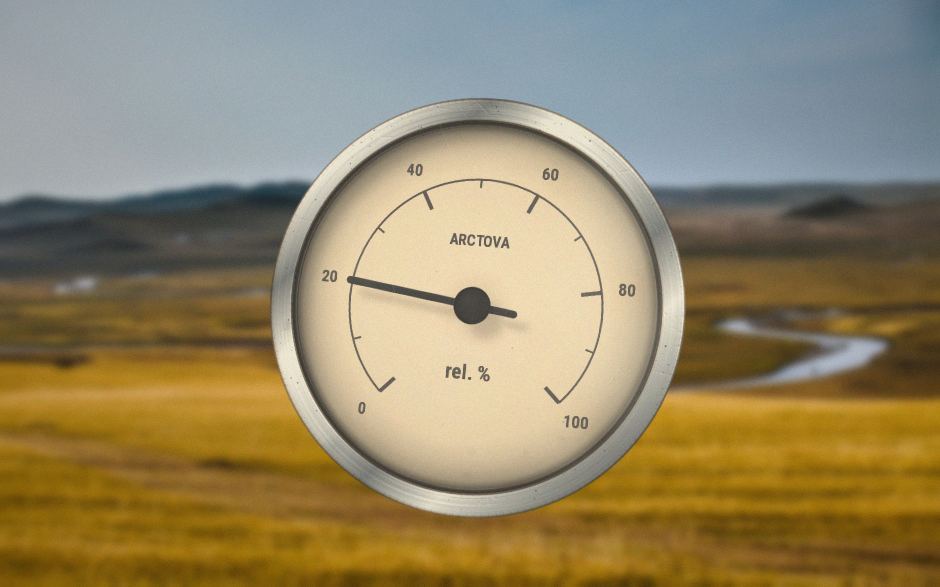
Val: 20 %
